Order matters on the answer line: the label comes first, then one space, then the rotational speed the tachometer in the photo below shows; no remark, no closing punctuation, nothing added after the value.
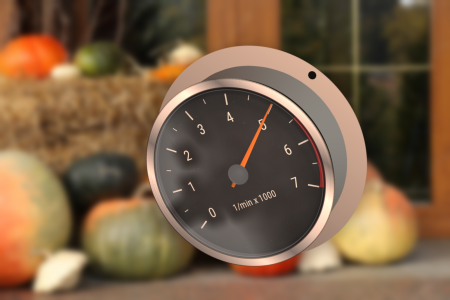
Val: 5000 rpm
